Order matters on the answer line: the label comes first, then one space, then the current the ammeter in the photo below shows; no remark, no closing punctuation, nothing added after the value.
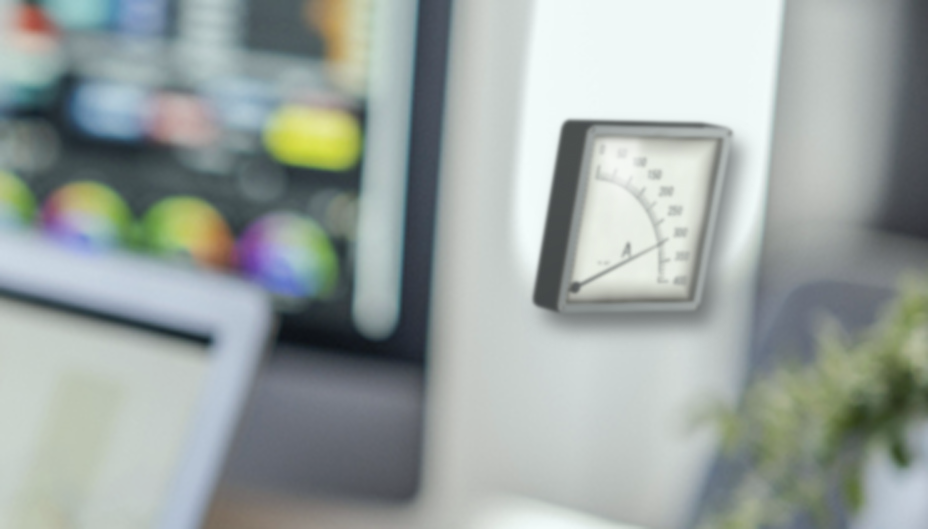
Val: 300 A
